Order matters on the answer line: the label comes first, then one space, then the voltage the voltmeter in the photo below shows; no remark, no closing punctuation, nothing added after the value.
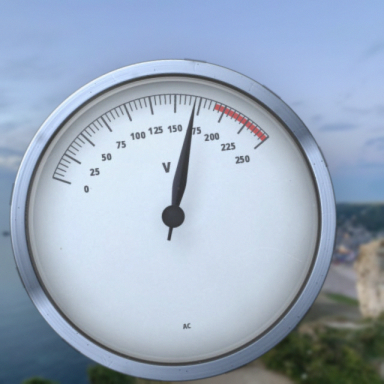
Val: 170 V
